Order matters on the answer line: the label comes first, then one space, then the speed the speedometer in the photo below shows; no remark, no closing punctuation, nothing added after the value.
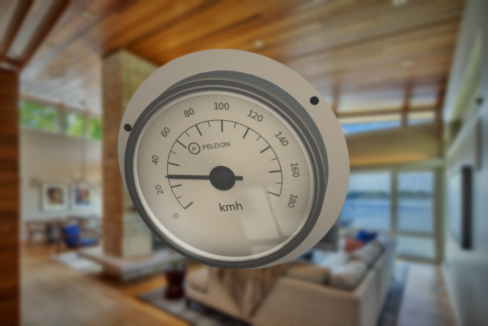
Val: 30 km/h
